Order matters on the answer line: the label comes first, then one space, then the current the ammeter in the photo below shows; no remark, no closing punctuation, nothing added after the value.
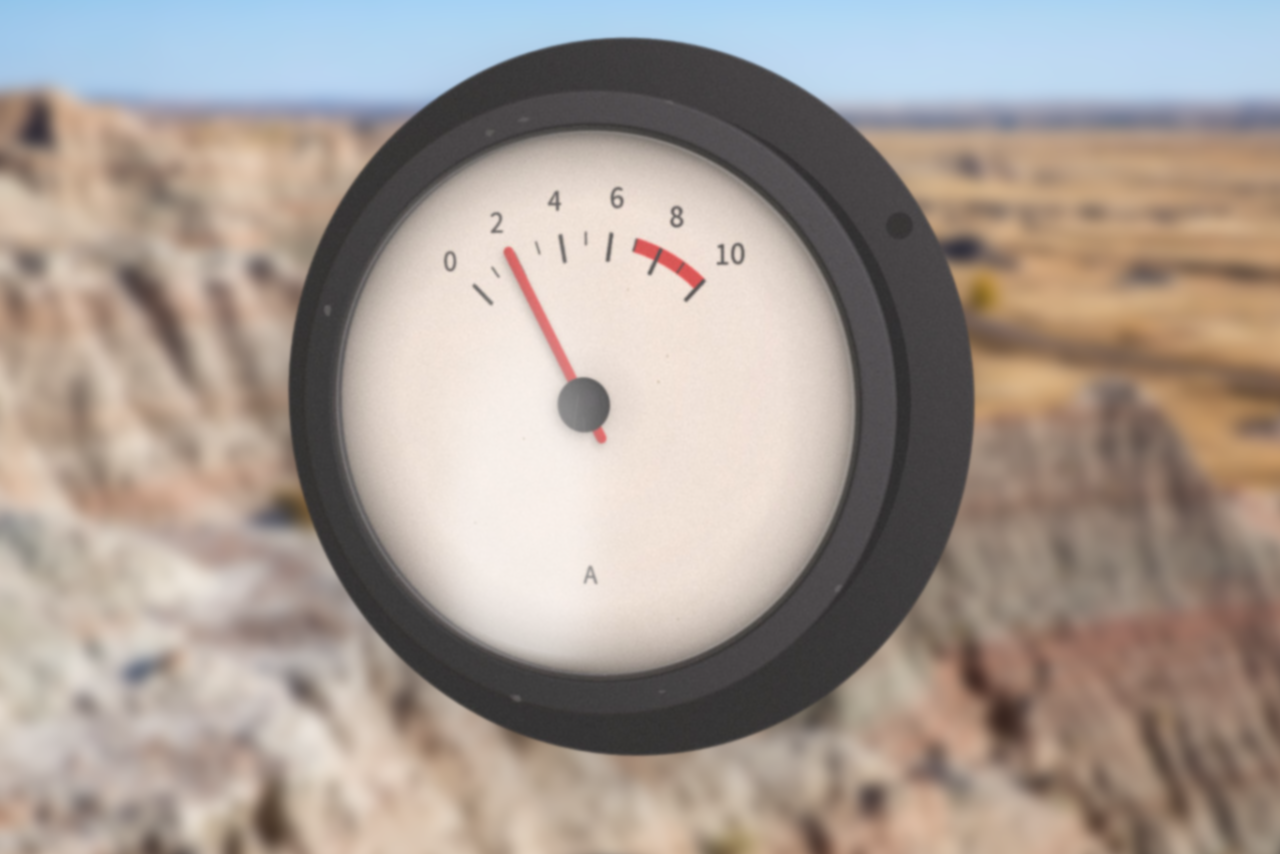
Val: 2 A
